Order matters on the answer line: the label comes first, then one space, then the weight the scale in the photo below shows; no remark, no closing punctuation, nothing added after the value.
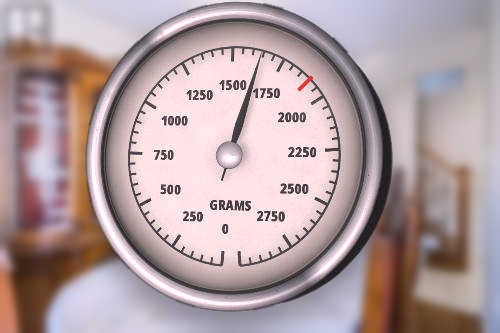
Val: 1650 g
